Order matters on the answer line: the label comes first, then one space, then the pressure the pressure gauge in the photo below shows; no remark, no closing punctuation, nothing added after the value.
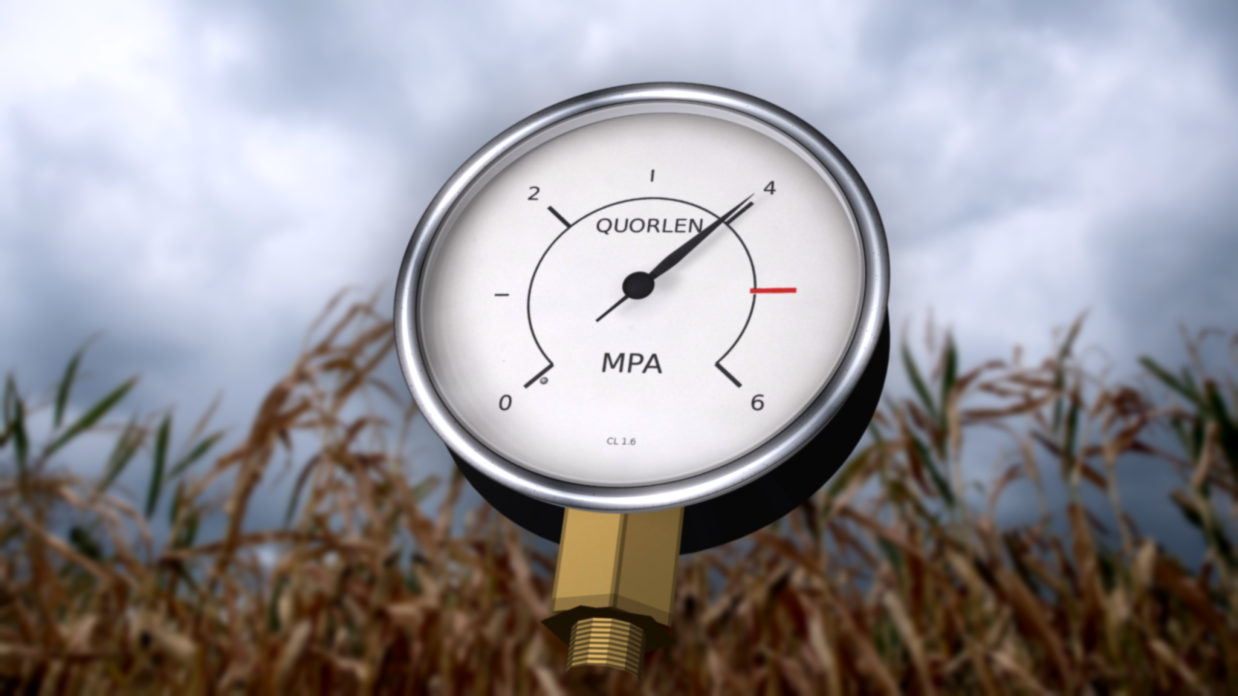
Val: 4 MPa
